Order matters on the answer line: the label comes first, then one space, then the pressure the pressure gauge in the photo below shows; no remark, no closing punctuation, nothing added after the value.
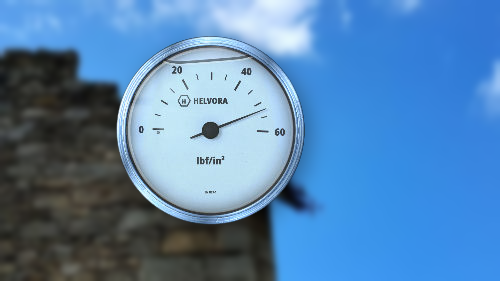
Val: 52.5 psi
